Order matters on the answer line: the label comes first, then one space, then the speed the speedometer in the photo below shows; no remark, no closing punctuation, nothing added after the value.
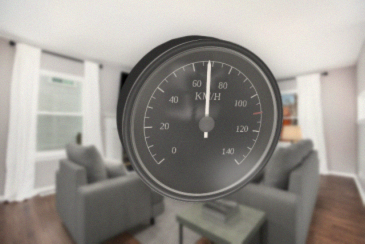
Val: 67.5 km/h
